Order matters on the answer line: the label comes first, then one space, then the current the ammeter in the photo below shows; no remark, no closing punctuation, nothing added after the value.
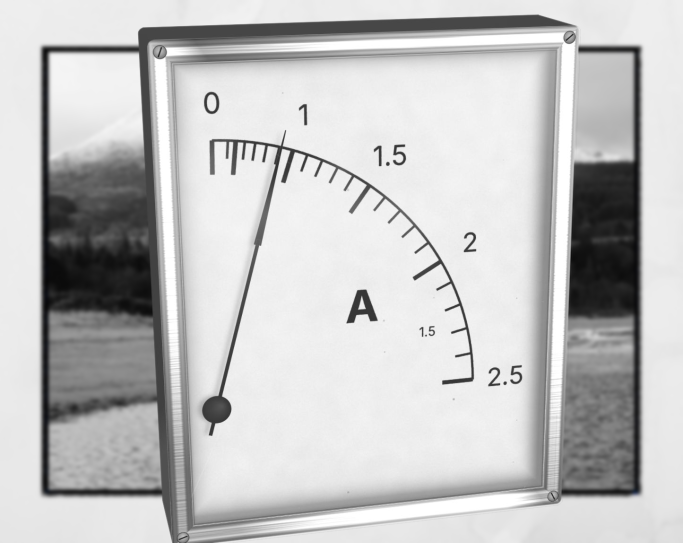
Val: 0.9 A
